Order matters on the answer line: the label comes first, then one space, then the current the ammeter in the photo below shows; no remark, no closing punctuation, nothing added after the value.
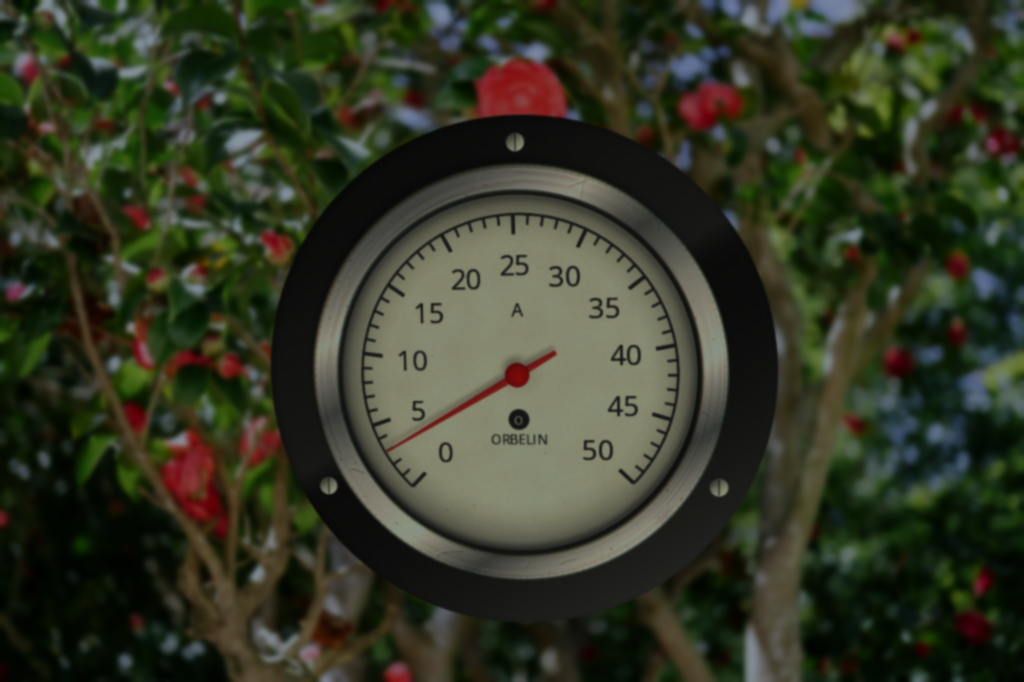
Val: 3 A
